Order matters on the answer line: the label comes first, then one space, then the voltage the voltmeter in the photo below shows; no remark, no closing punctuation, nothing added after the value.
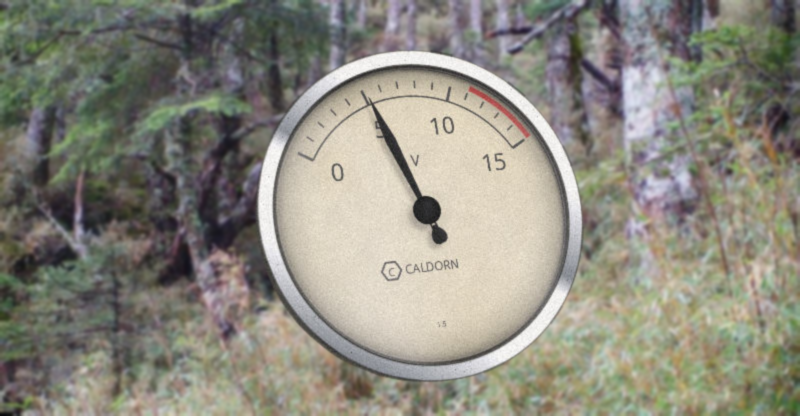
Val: 5 V
